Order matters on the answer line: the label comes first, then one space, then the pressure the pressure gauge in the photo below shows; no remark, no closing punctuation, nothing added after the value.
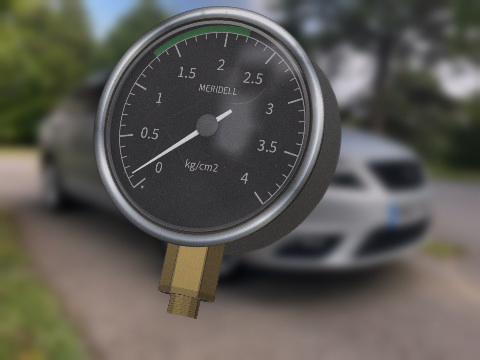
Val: 0.1 kg/cm²
